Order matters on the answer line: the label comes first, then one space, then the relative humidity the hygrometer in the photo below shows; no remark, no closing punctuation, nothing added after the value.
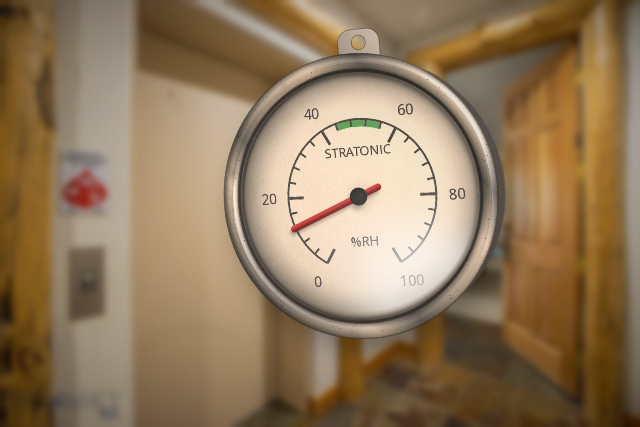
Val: 12 %
